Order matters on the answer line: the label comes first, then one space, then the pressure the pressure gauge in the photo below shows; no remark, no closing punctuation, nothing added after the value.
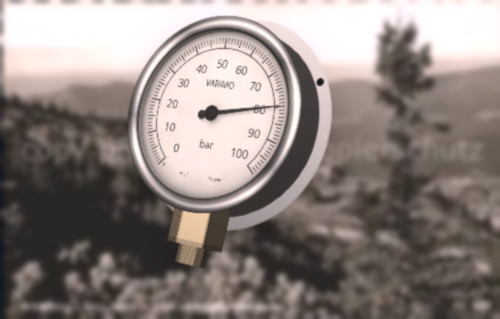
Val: 80 bar
